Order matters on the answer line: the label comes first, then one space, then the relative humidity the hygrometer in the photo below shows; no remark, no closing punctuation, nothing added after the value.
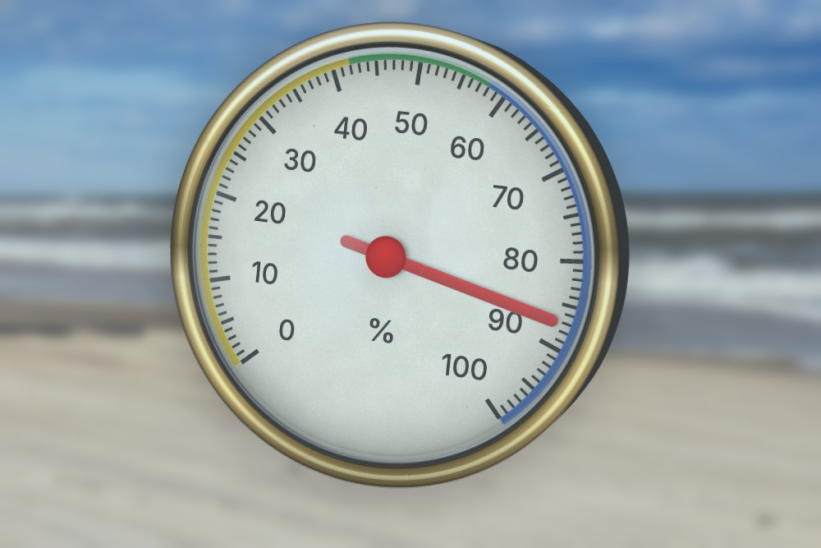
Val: 87 %
